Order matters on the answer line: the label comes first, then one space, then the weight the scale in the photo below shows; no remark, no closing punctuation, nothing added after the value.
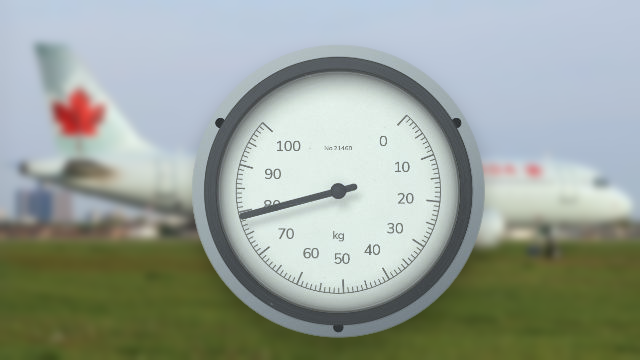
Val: 79 kg
